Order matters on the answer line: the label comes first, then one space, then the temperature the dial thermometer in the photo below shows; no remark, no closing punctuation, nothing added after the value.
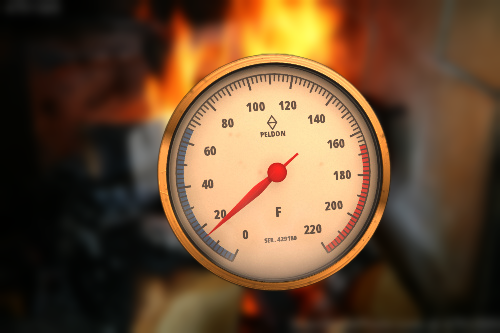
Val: 16 °F
